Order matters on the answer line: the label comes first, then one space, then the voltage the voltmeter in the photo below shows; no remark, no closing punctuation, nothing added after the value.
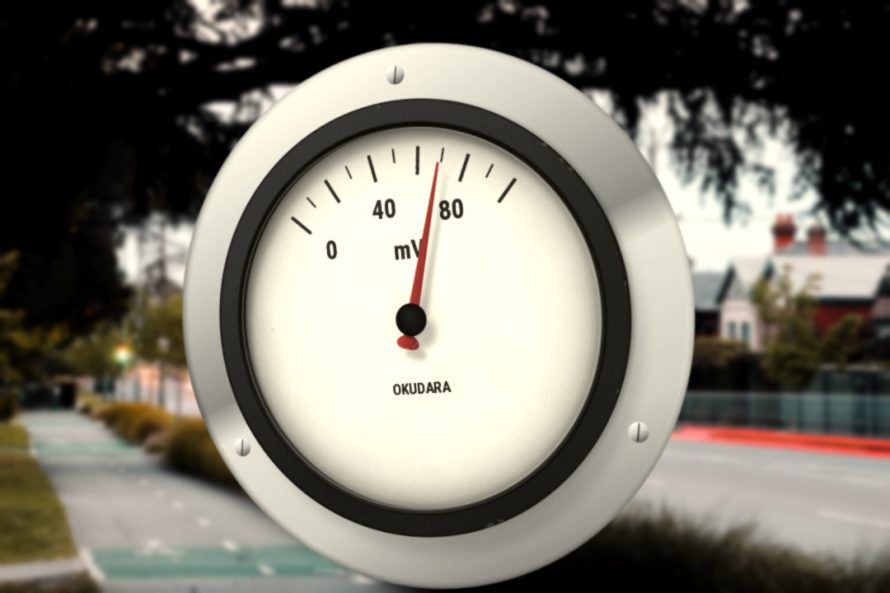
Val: 70 mV
